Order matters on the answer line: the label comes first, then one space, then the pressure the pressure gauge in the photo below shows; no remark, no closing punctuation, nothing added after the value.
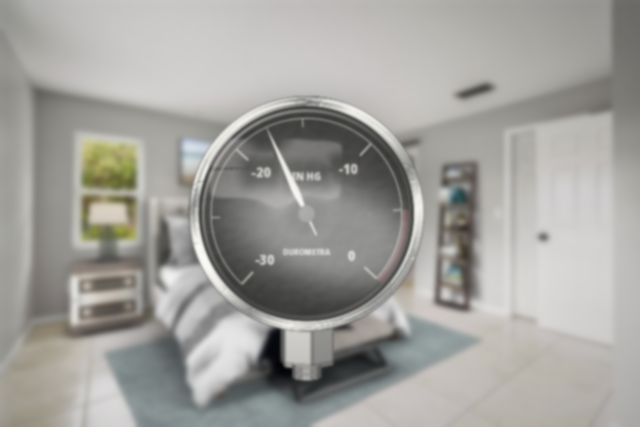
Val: -17.5 inHg
